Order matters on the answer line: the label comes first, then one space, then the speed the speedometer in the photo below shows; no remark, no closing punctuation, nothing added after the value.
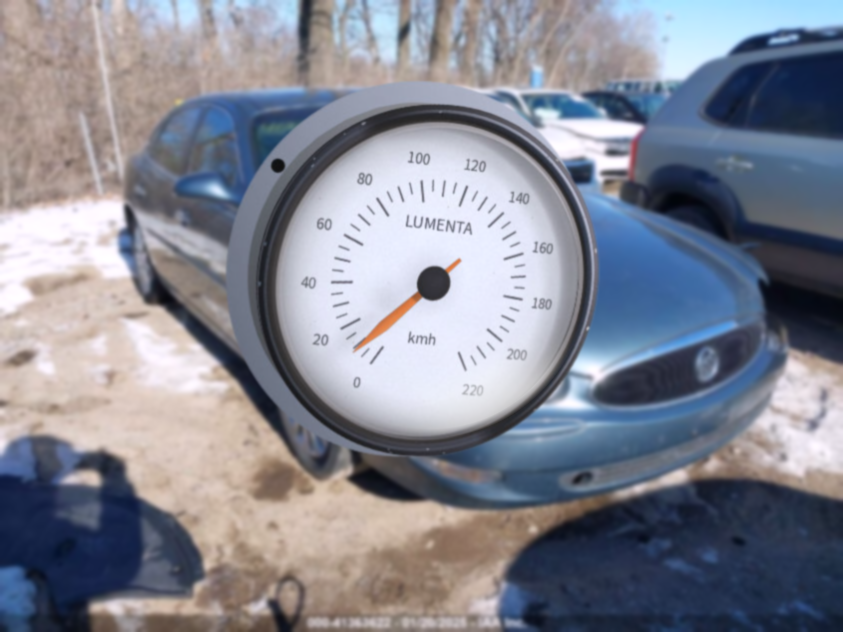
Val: 10 km/h
